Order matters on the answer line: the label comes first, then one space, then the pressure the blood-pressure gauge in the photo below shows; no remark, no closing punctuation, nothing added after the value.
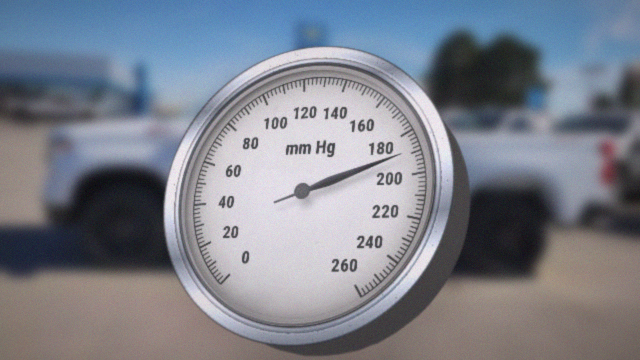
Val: 190 mmHg
